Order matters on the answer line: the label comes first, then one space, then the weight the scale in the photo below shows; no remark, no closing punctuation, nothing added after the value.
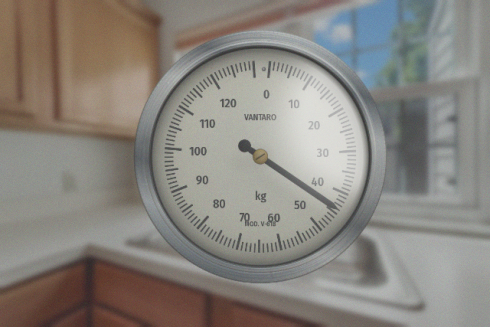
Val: 44 kg
